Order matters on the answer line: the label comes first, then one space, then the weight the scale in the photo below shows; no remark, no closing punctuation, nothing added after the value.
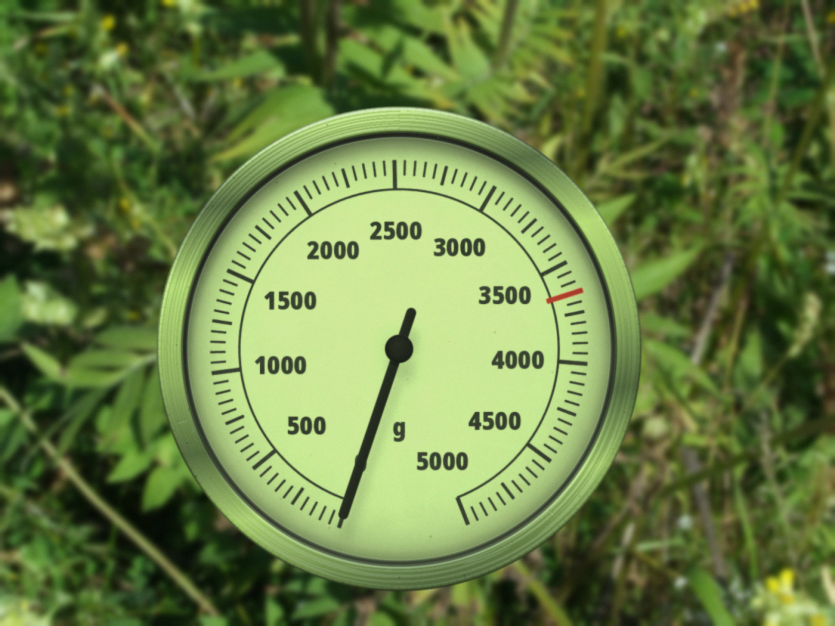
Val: 0 g
